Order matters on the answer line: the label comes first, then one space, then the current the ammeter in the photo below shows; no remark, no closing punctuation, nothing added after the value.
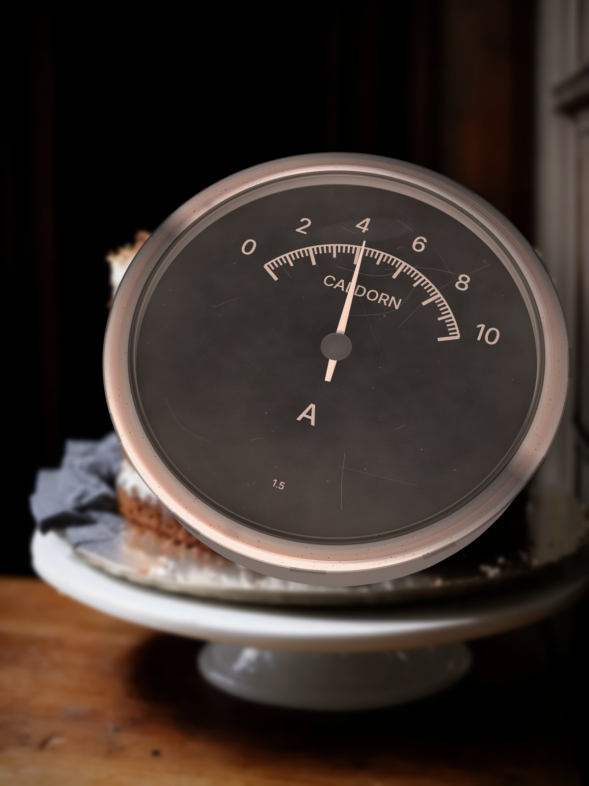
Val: 4.2 A
